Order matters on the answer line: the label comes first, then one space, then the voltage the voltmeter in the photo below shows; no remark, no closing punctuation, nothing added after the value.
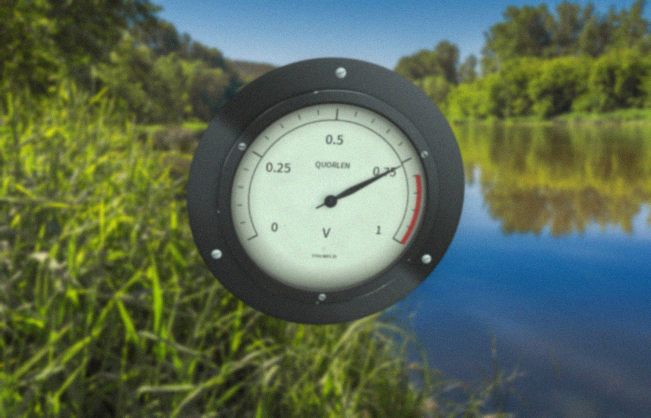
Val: 0.75 V
